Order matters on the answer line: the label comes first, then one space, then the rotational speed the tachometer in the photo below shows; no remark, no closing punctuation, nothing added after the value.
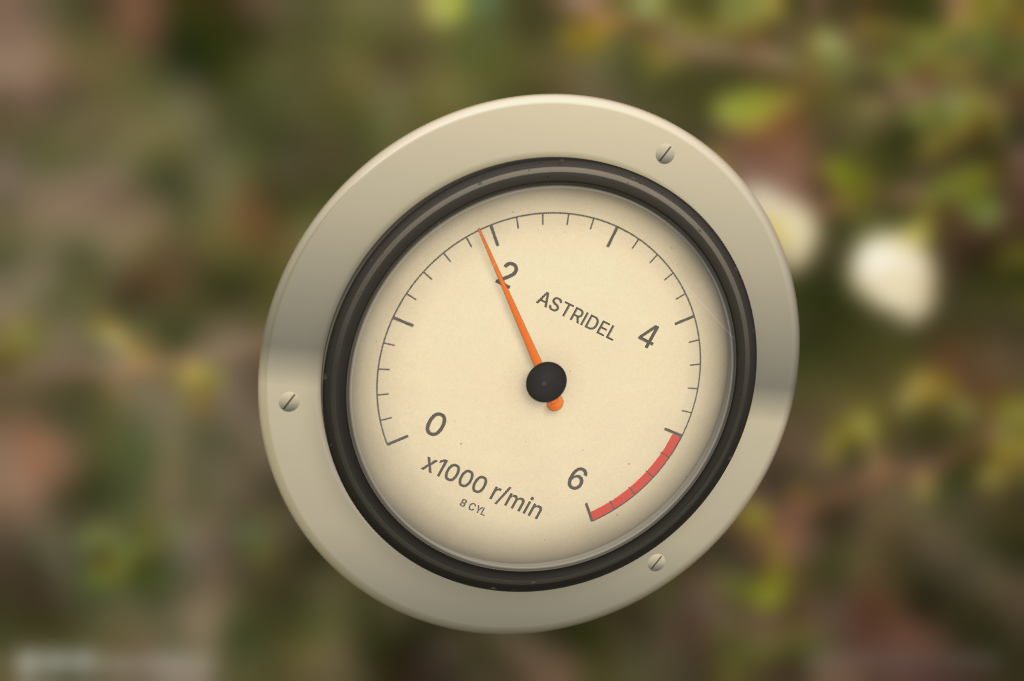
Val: 1900 rpm
